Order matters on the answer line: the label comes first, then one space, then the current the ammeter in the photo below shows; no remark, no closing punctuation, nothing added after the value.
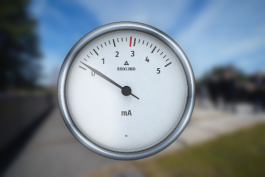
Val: 0.2 mA
